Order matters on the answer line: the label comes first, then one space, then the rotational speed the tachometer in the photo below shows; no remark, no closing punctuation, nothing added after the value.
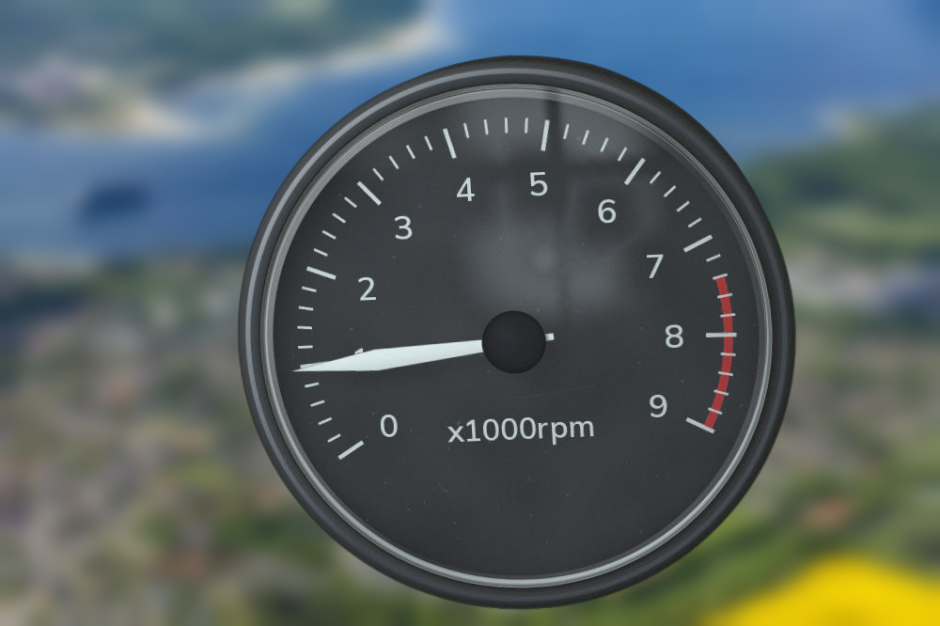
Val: 1000 rpm
